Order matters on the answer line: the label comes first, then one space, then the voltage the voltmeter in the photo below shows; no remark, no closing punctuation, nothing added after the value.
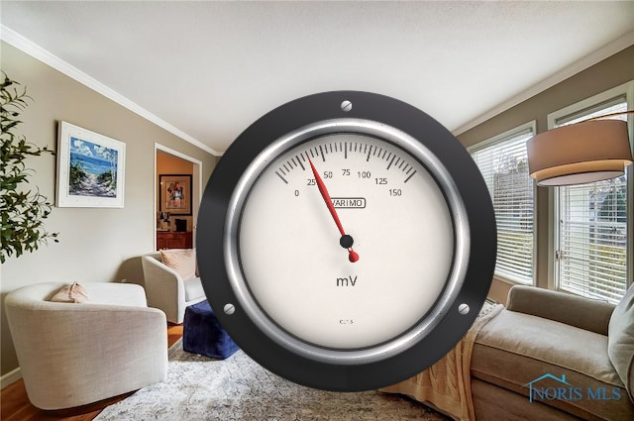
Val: 35 mV
